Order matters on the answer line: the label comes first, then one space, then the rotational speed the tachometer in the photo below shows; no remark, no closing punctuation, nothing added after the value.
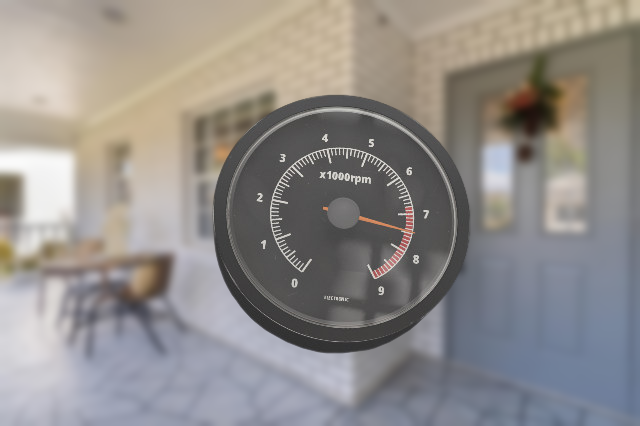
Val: 7500 rpm
